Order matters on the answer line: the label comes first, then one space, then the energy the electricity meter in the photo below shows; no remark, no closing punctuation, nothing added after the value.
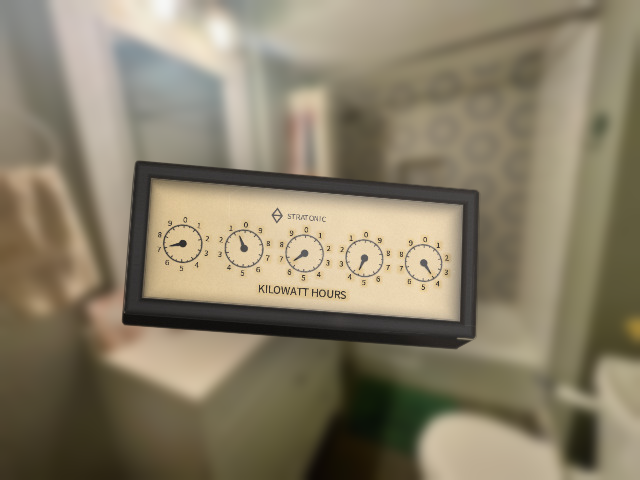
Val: 70644 kWh
